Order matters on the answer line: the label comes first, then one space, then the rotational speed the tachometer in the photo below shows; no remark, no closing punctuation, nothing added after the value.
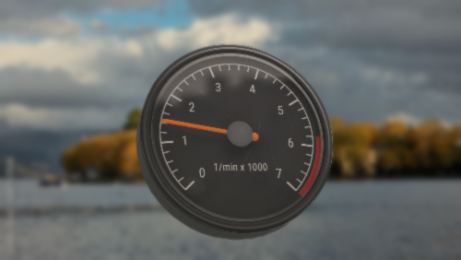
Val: 1400 rpm
